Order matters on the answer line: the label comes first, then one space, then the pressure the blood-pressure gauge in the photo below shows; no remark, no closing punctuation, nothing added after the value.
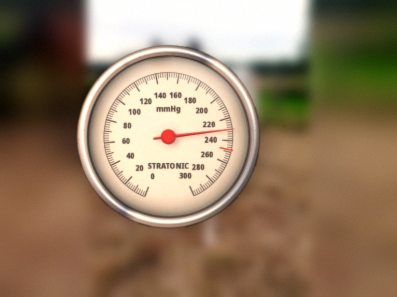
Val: 230 mmHg
